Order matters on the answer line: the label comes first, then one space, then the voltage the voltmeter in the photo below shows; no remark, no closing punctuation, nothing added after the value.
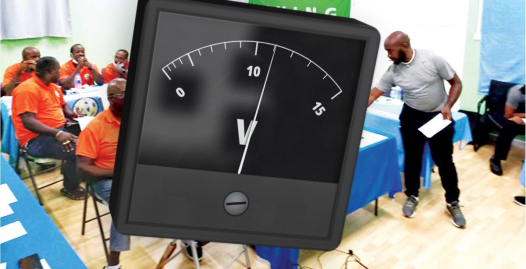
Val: 11 V
